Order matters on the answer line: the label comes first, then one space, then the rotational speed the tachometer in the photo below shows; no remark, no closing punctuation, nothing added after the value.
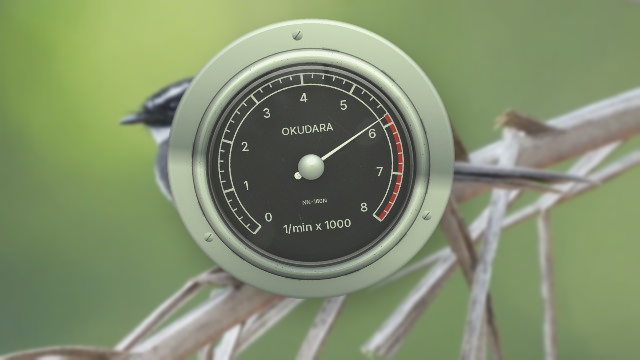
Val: 5800 rpm
